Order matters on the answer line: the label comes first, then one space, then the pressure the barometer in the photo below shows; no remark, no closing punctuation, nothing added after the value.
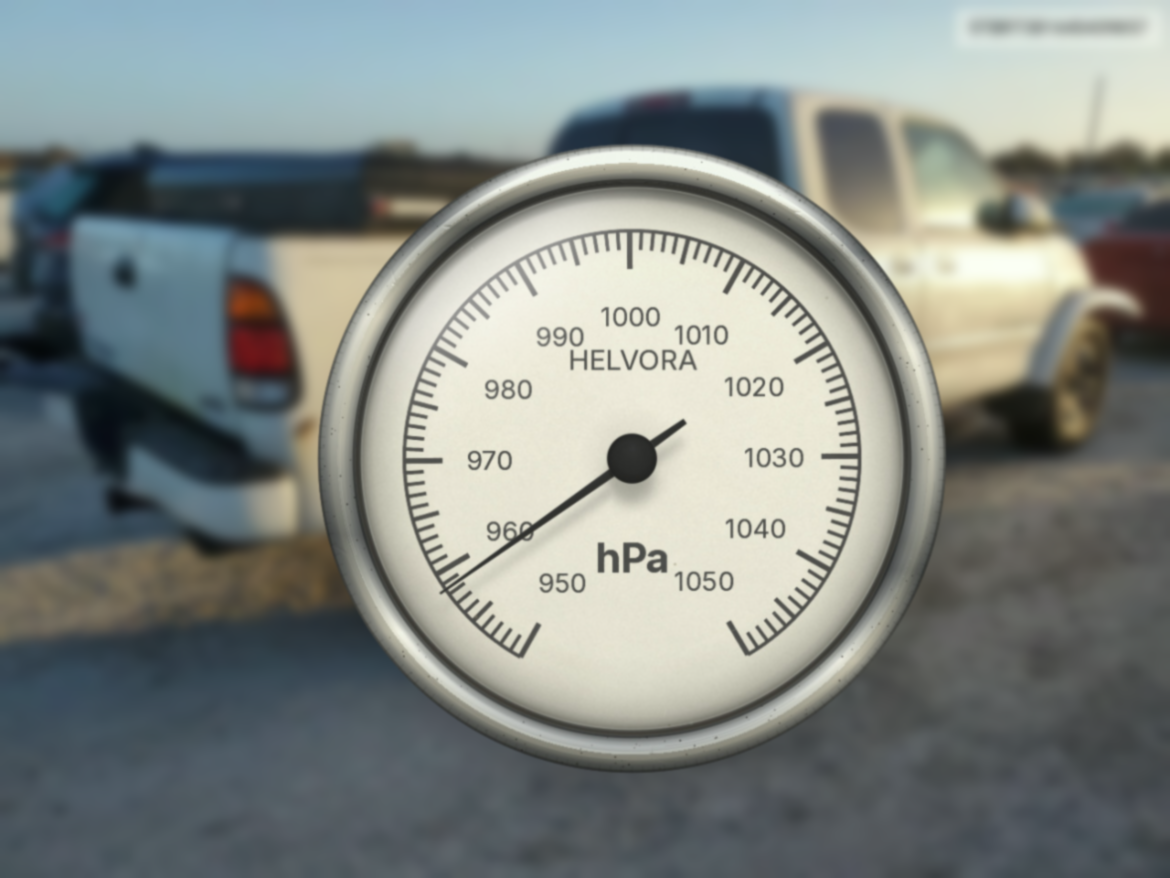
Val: 958.5 hPa
